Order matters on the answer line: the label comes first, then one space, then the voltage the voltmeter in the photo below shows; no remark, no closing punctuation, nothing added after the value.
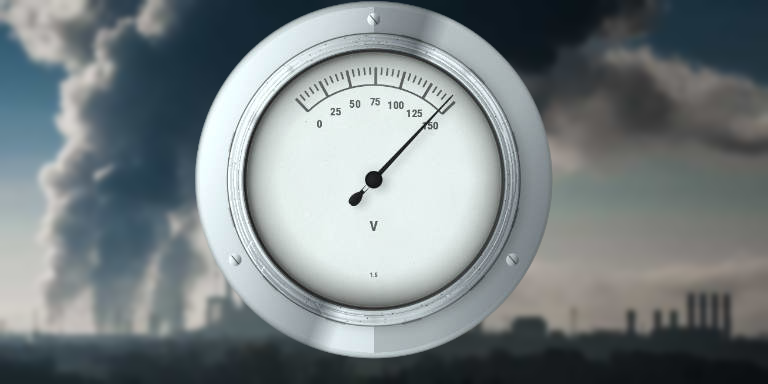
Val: 145 V
